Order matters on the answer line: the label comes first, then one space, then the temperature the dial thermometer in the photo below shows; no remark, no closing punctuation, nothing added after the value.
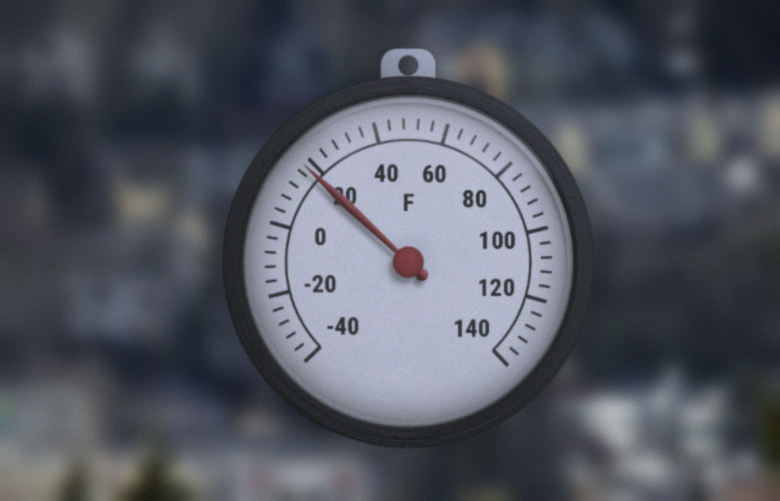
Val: 18 °F
